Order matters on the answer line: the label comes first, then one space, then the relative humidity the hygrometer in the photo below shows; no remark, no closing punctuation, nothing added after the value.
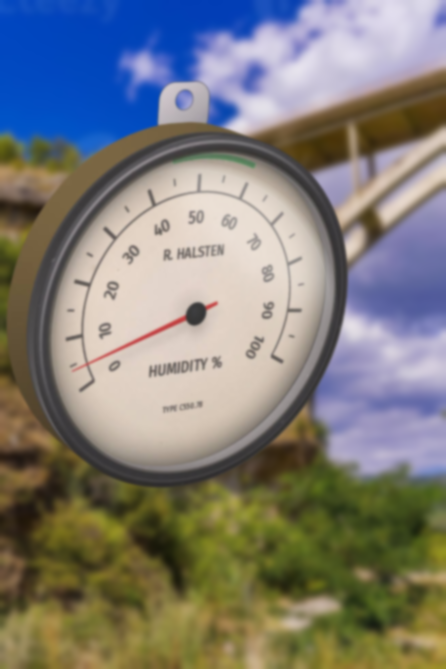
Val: 5 %
